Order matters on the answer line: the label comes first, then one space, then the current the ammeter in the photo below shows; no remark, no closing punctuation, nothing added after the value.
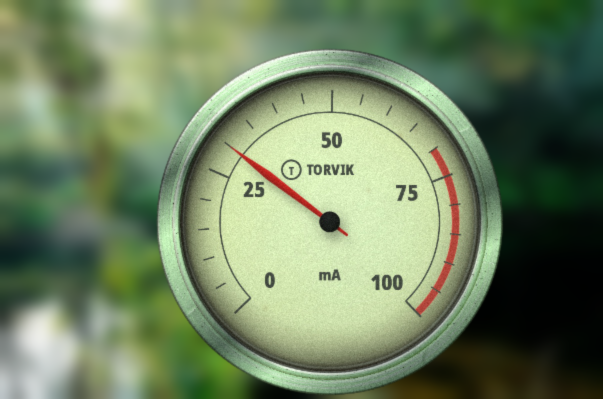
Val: 30 mA
